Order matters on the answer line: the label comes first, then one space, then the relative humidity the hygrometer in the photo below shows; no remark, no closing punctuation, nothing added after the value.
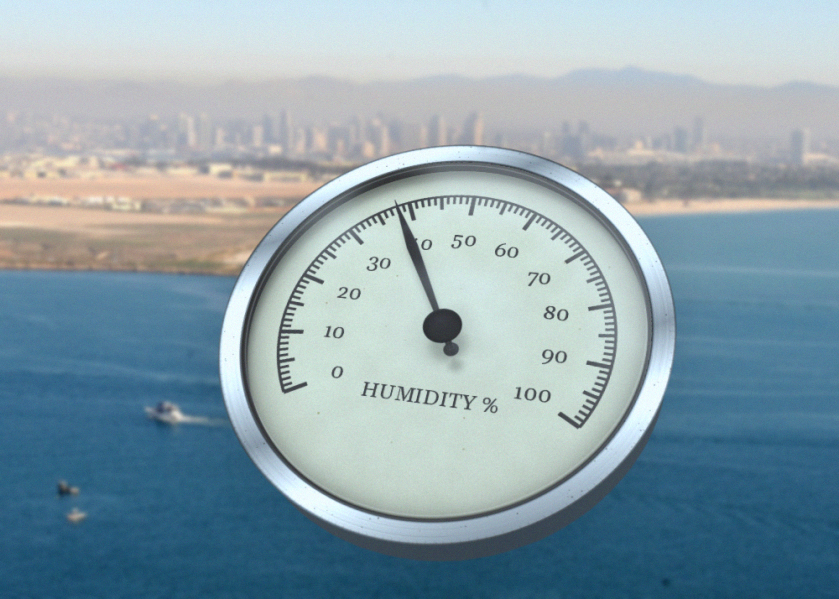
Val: 38 %
